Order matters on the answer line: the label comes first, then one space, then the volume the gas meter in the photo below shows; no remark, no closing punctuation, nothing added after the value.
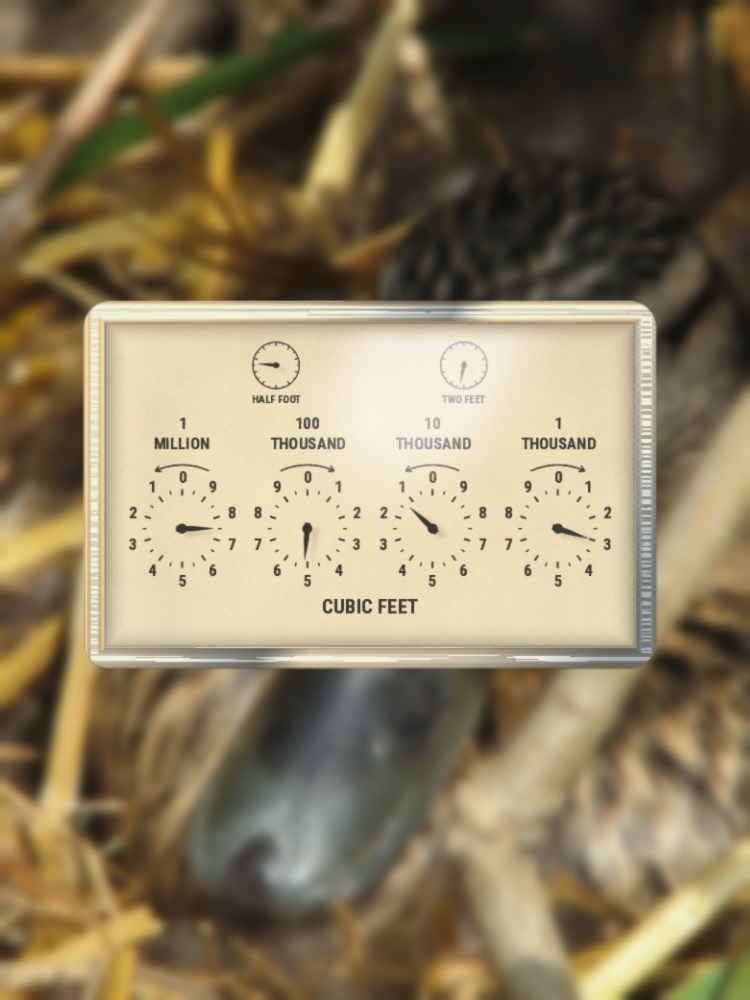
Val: 751300 ft³
